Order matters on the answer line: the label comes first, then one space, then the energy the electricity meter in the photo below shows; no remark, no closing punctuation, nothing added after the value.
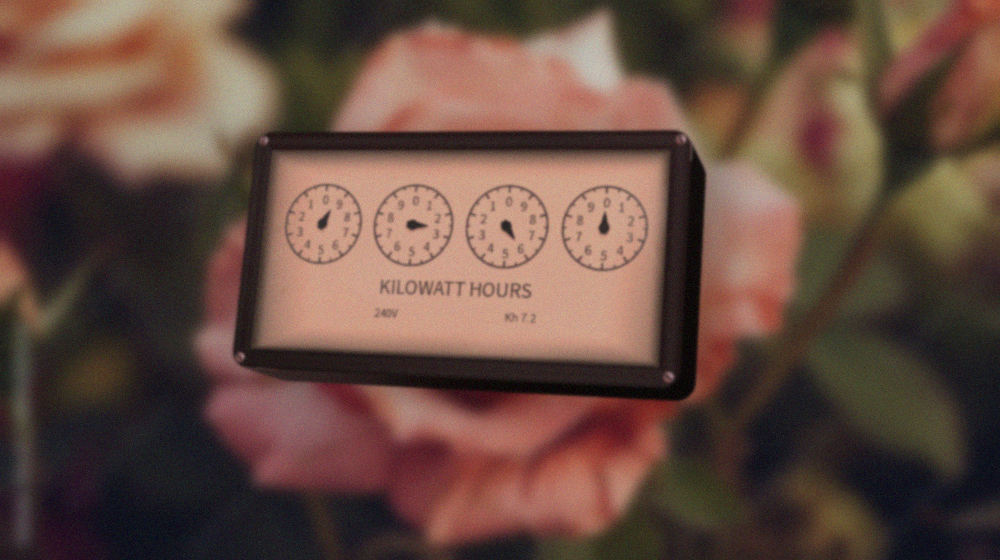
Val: 9260 kWh
